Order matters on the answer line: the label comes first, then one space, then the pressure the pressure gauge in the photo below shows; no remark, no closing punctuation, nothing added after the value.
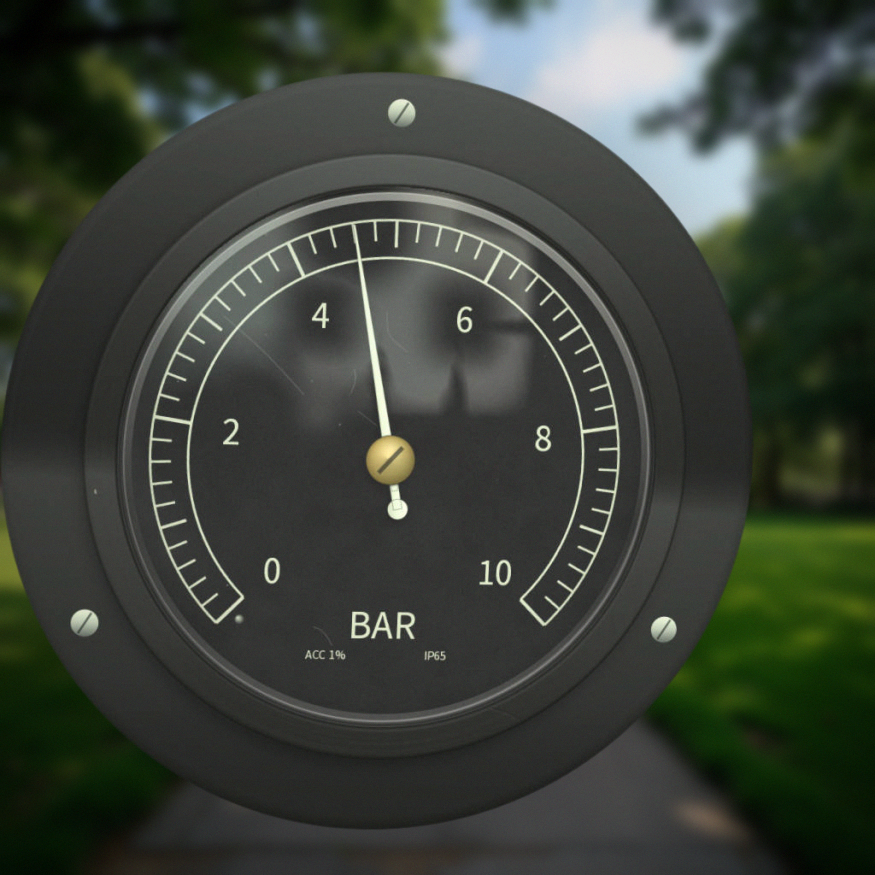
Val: 4.6 bar
